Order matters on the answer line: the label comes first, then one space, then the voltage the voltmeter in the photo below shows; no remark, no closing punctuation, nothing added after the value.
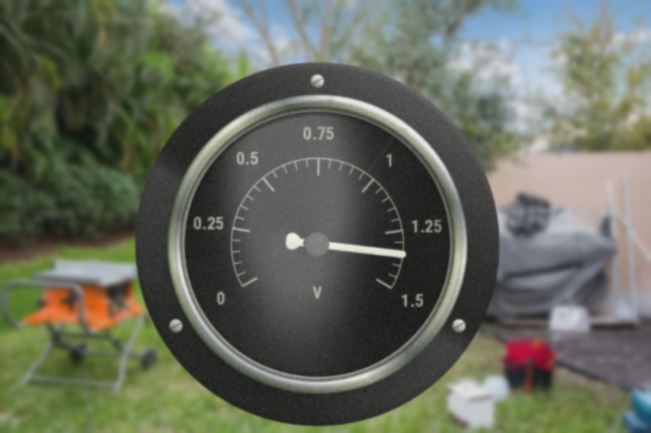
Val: 1.35 V
